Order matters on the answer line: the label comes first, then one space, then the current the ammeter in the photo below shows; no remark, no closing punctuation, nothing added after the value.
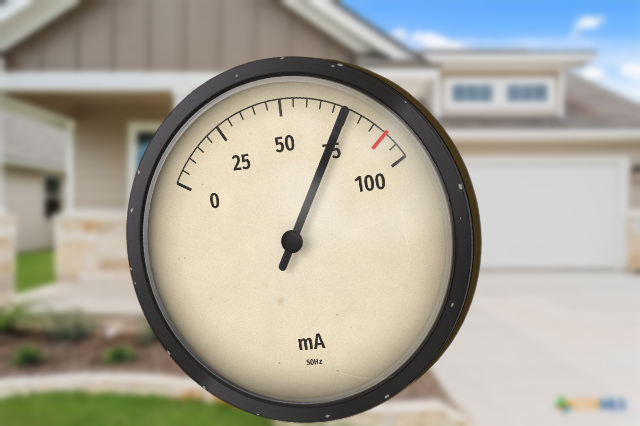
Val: 75 mA
